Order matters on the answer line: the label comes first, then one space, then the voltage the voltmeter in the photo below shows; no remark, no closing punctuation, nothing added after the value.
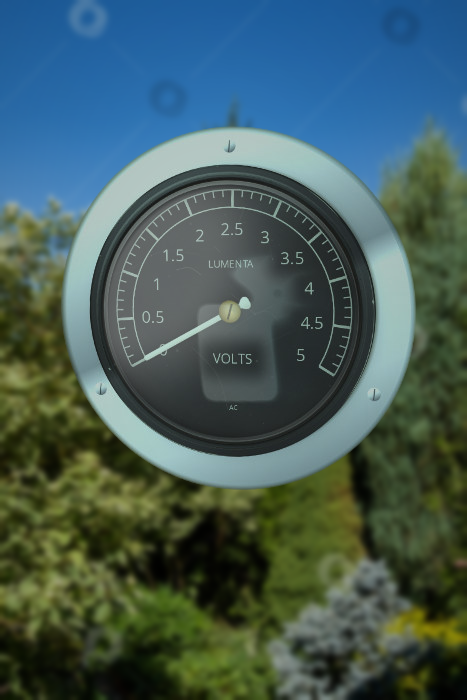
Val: 0 V
